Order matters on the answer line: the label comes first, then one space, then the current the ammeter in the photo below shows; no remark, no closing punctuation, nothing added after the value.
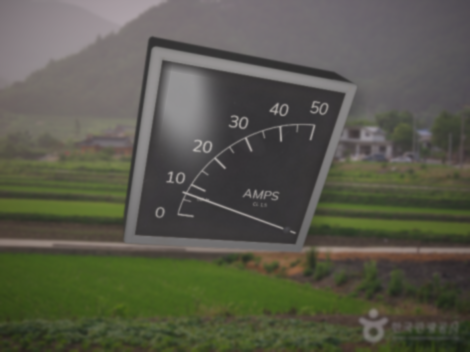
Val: 7.5 A
